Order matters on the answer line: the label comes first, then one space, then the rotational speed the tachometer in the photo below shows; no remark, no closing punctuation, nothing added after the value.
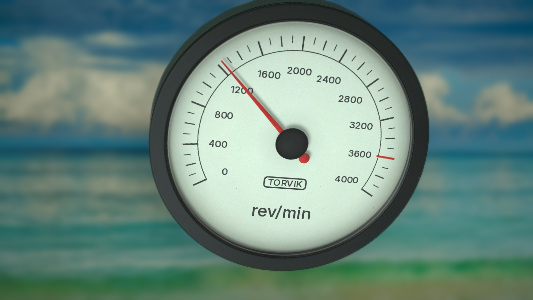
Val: 1250 rpm
